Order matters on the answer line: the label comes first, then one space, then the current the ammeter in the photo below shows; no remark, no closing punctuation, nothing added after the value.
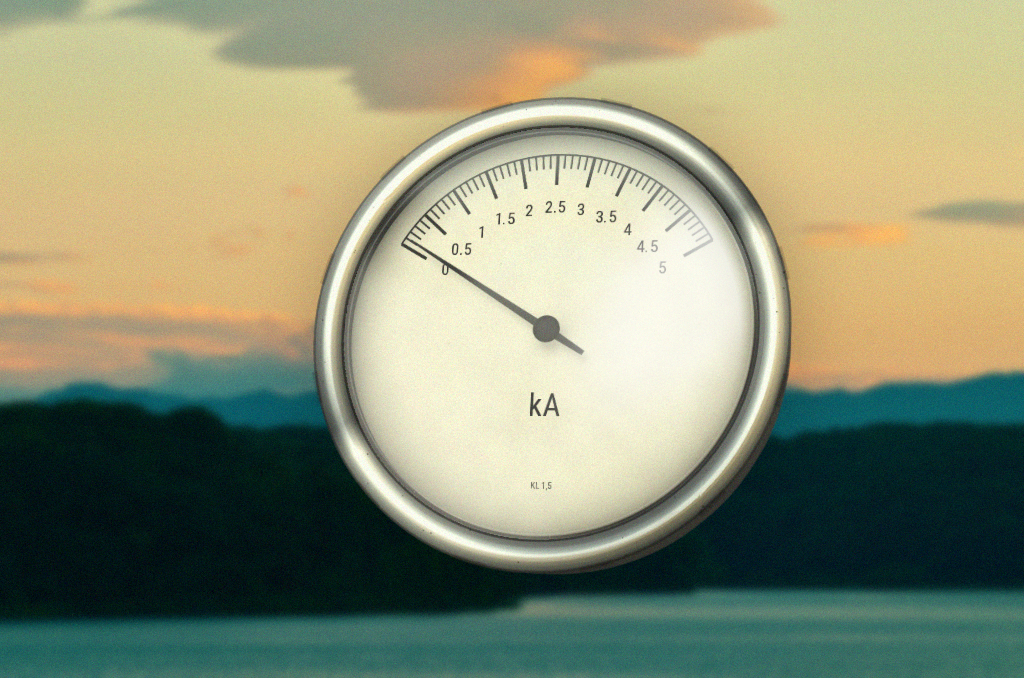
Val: 0.1 kA
